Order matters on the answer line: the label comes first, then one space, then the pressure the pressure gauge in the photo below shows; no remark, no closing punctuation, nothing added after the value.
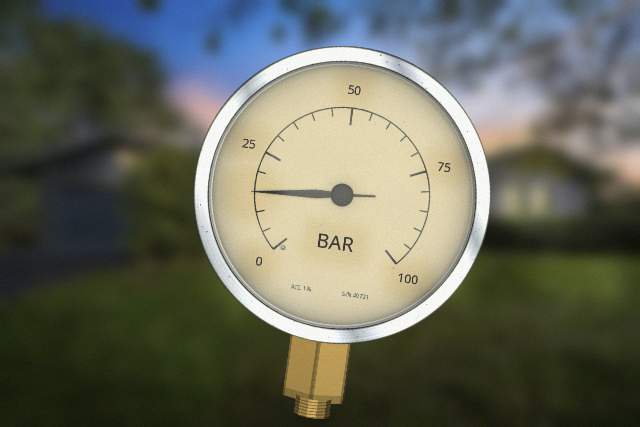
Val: 15 bar
